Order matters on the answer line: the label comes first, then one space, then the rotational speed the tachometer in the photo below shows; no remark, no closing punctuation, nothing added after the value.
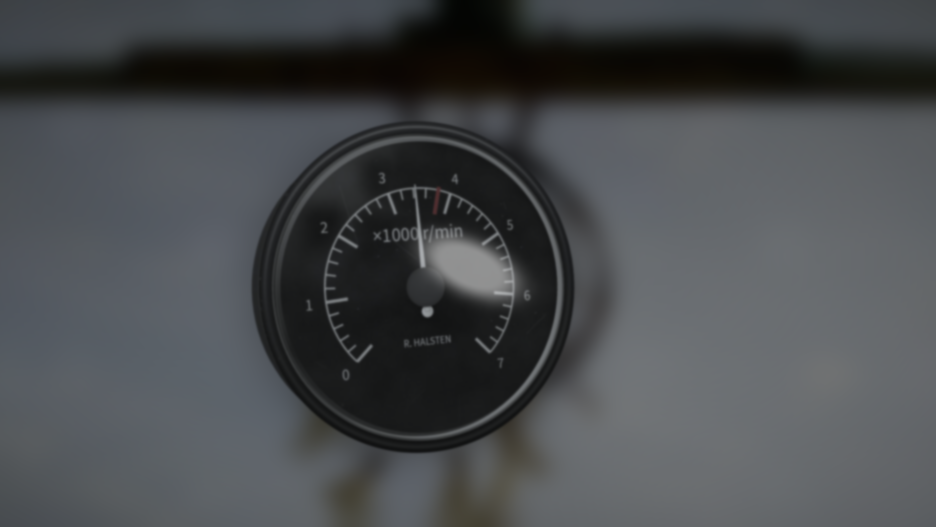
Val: 3400 rpm
